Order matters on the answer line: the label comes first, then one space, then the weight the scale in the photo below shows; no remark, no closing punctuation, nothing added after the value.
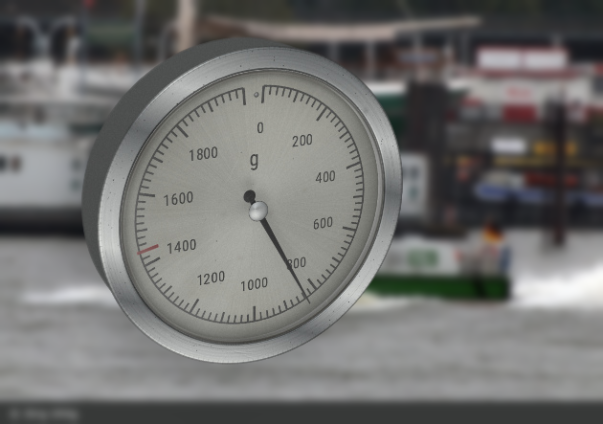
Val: 840 g
